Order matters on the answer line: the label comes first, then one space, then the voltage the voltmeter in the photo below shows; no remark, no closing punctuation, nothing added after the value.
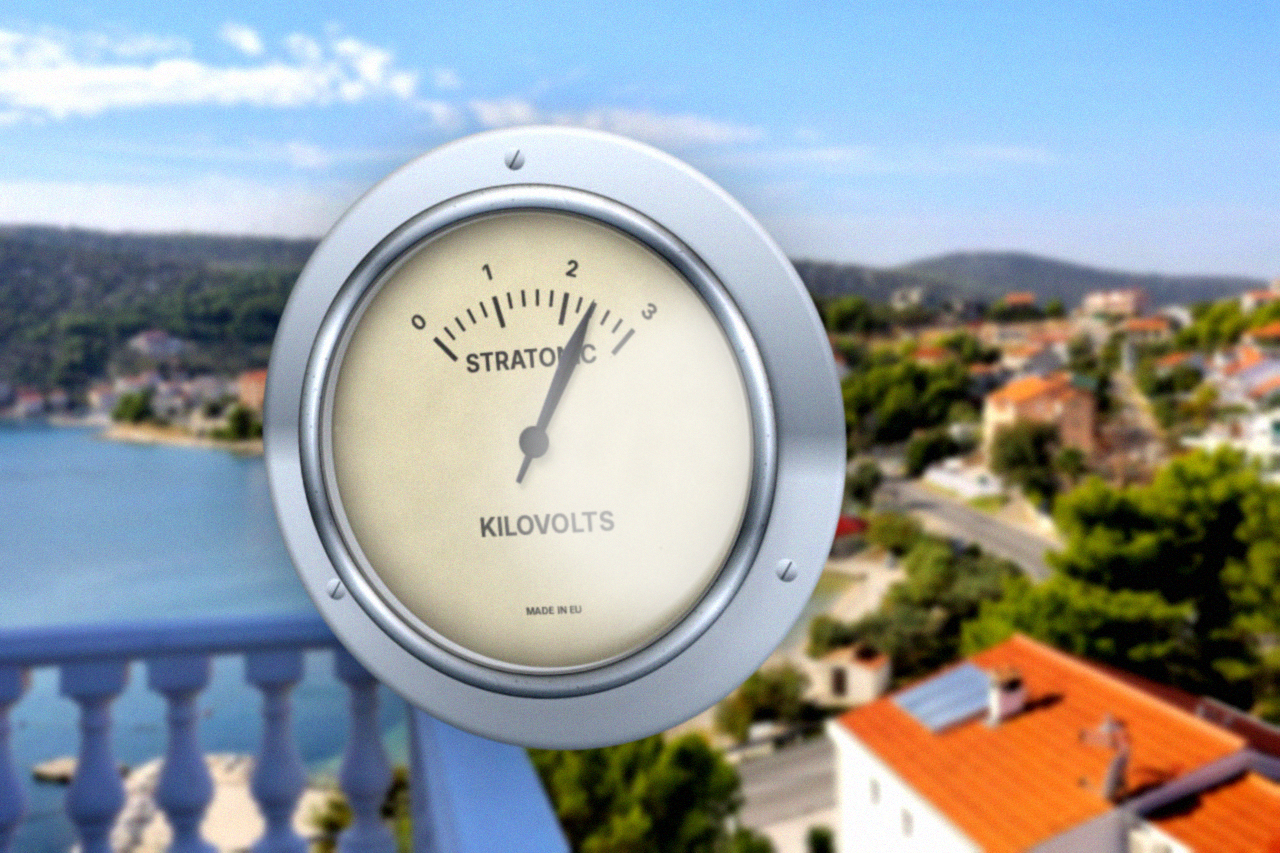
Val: 2.4 kV
